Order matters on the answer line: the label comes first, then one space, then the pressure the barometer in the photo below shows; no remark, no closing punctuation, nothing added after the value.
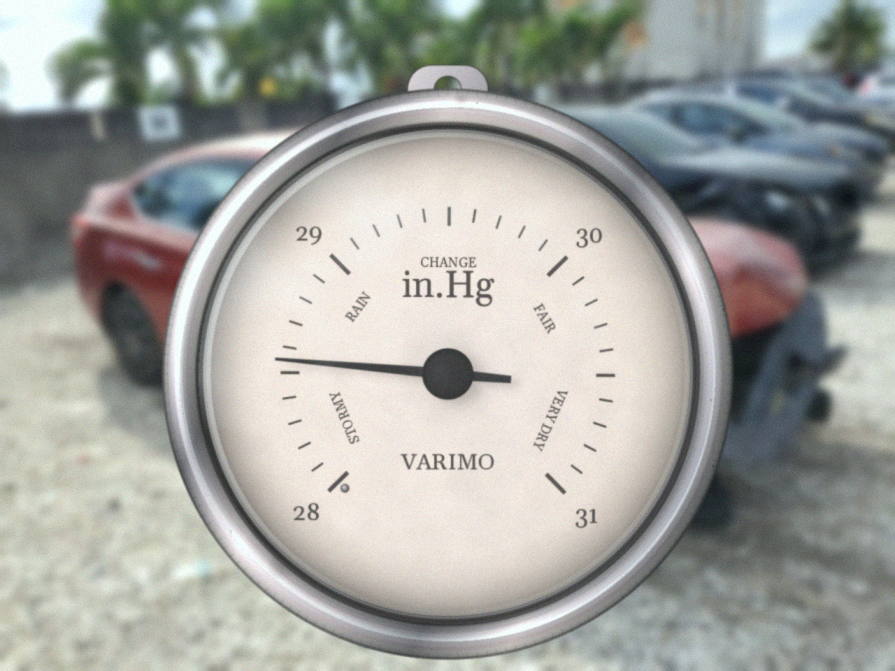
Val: 28.55 inHg
